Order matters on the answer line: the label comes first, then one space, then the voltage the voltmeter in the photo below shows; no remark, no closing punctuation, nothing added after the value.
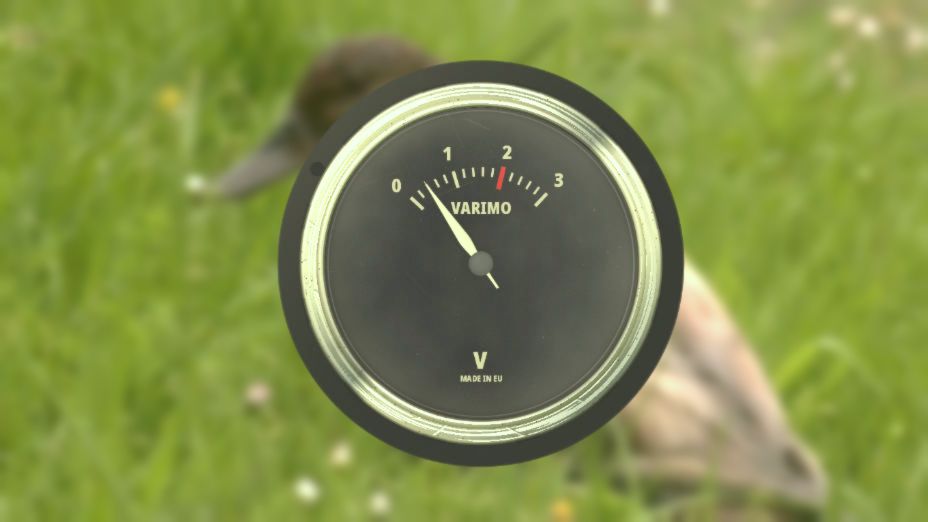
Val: 0.4 V
